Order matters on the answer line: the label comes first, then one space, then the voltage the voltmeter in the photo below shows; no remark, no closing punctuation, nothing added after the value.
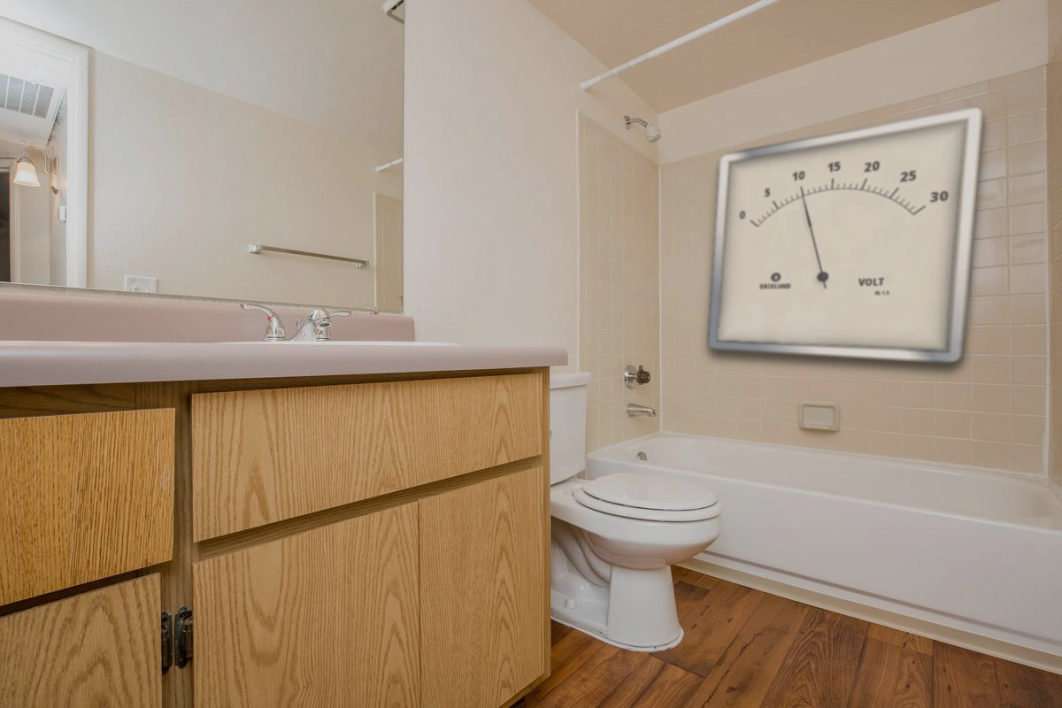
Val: 10 V
